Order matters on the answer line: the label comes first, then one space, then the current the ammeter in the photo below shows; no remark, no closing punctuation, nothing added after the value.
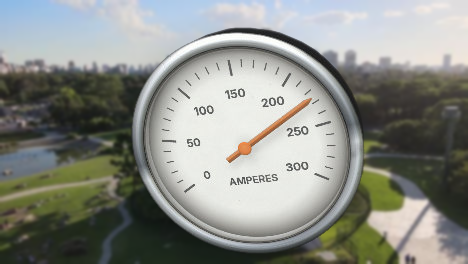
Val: 225 A
